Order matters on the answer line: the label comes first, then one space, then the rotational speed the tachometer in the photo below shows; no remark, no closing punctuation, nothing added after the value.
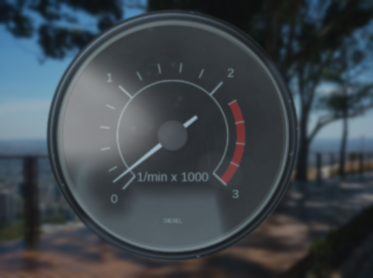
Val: 100 rpm
